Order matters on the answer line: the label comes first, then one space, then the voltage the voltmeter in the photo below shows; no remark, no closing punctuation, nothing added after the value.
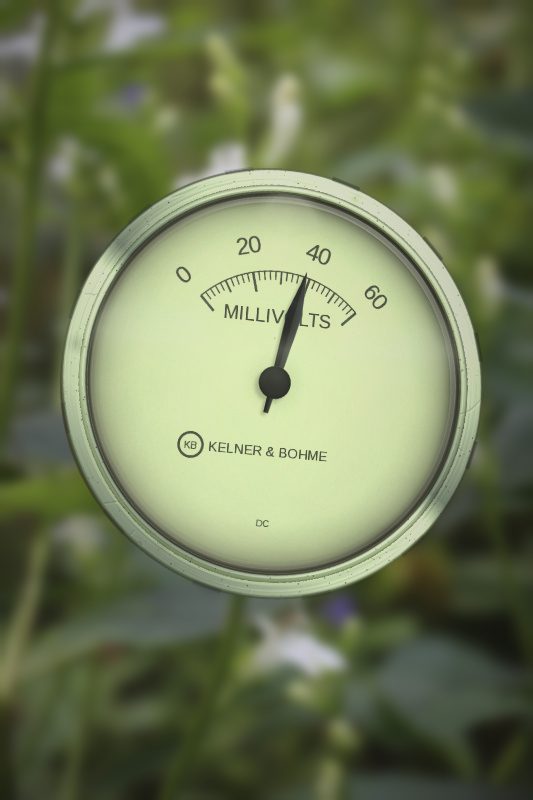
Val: 38 mV
